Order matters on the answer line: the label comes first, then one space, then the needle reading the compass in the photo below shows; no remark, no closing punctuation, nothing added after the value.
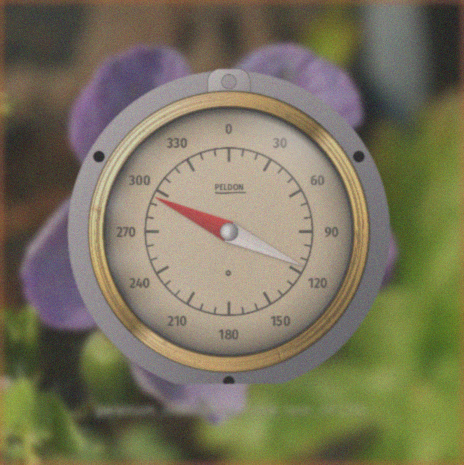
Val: 295 °
